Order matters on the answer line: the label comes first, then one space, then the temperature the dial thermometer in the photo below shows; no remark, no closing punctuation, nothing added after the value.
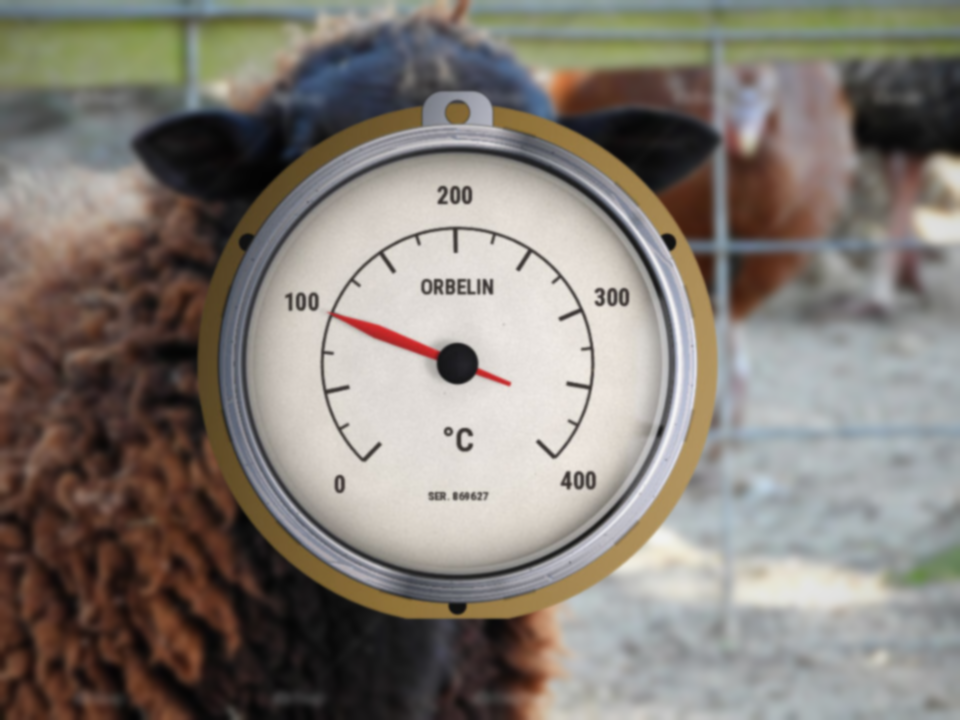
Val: 100 °C
